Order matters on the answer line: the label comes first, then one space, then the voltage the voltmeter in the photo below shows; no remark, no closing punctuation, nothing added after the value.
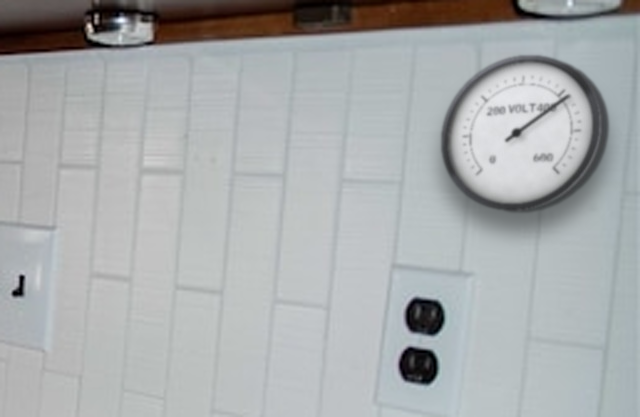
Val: 420 V
